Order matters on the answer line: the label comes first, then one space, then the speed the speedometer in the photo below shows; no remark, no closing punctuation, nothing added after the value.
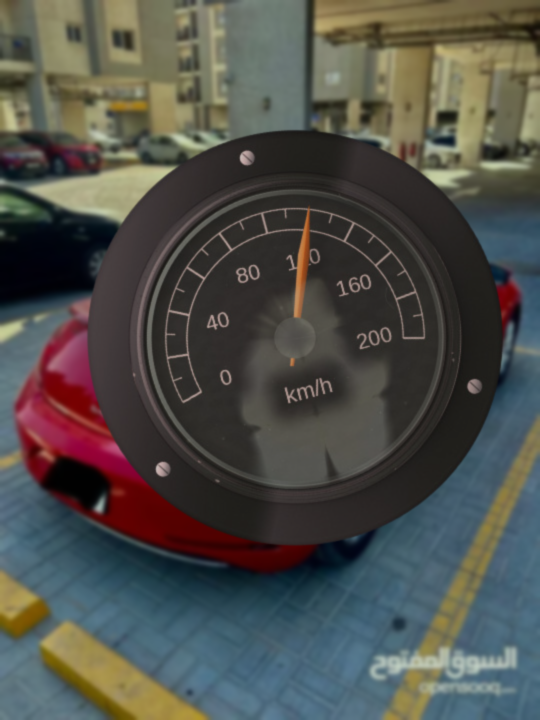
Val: 120 km/h
